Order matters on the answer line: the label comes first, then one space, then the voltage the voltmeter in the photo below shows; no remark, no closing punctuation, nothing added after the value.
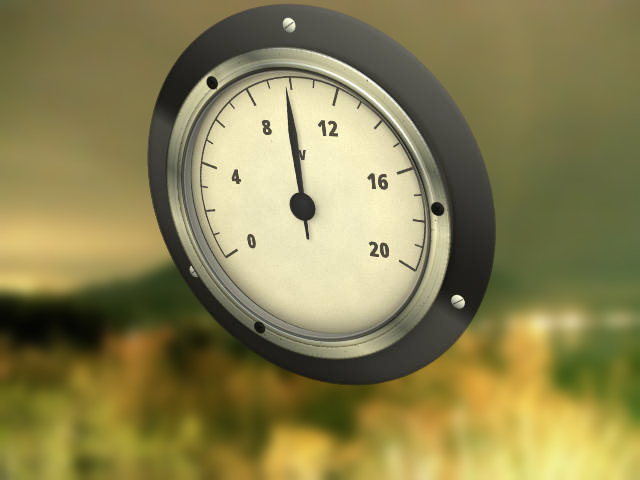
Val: 10 V
